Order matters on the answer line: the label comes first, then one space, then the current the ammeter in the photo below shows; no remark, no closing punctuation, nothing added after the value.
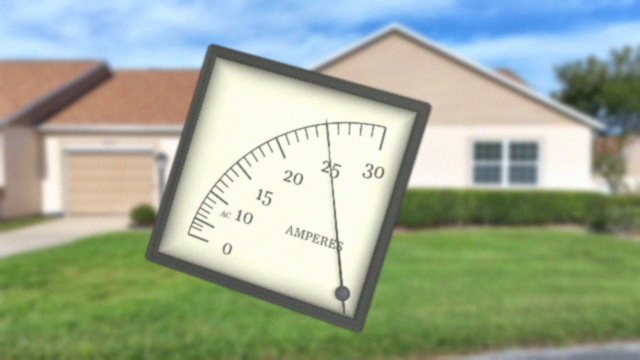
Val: 25 A
